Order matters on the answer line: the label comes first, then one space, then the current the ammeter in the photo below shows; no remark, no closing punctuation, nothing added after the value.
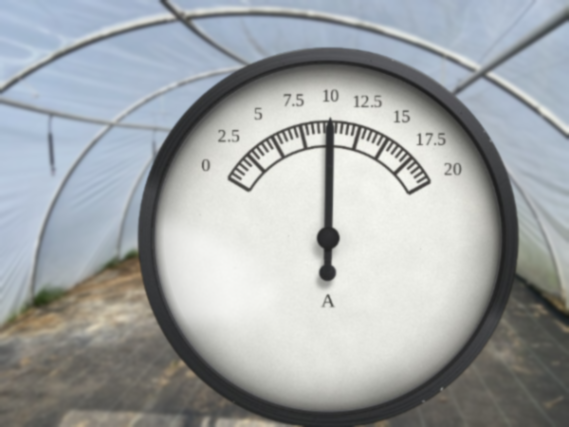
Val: 10 A
